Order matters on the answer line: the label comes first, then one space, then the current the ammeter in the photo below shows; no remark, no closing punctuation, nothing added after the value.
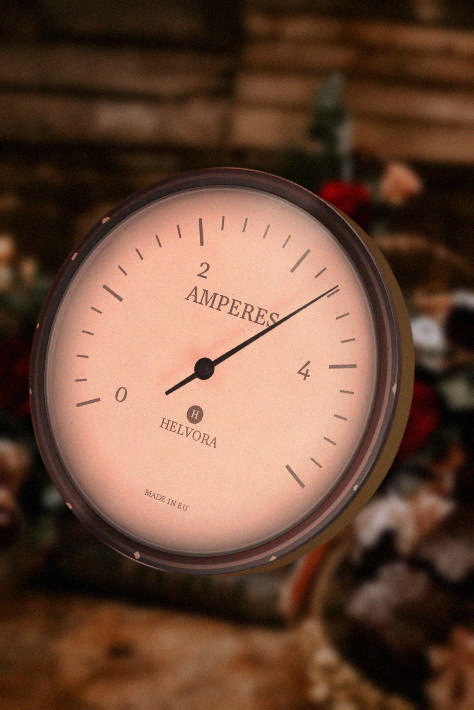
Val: 3.4 A
